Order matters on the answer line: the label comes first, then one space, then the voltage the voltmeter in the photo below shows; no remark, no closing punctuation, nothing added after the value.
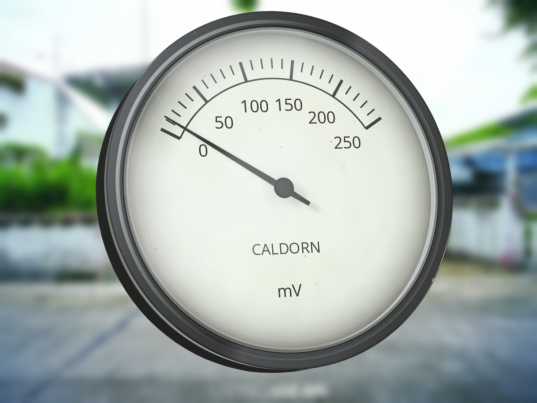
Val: 10 mV
